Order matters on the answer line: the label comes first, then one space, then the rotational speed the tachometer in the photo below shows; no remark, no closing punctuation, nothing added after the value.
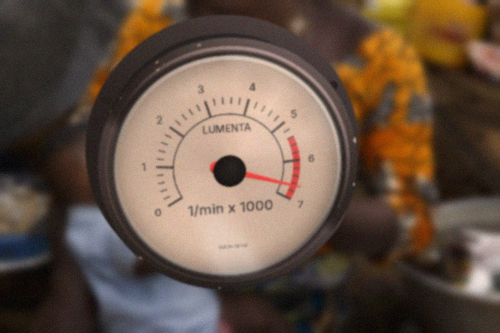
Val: 6600 rpm
